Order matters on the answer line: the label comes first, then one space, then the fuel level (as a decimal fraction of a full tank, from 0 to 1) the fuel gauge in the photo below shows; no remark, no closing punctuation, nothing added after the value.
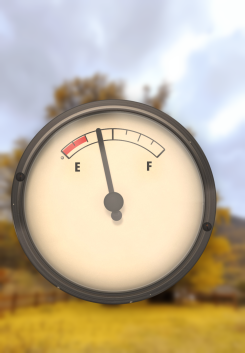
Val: 0.375
